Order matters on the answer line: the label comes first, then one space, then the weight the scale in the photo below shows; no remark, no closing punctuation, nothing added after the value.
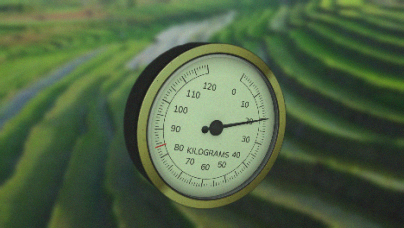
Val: 20 kg
